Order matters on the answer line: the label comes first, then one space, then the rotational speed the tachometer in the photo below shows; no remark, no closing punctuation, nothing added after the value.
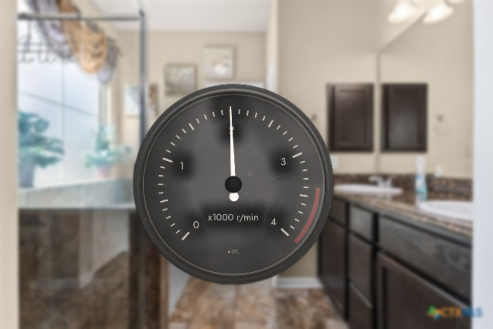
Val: 2000 rpm
